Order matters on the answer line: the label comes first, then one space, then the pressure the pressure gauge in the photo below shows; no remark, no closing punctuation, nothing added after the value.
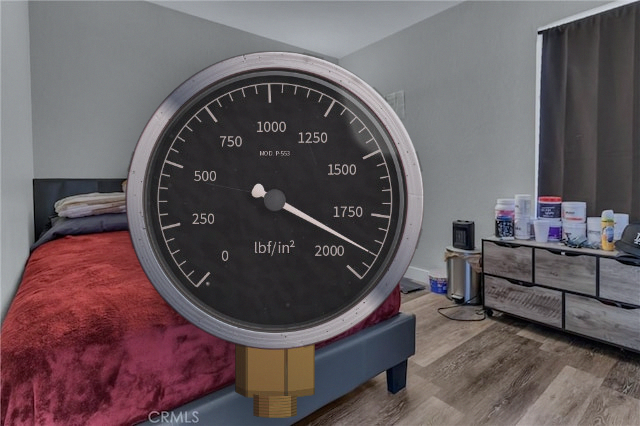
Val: 1900 psi
